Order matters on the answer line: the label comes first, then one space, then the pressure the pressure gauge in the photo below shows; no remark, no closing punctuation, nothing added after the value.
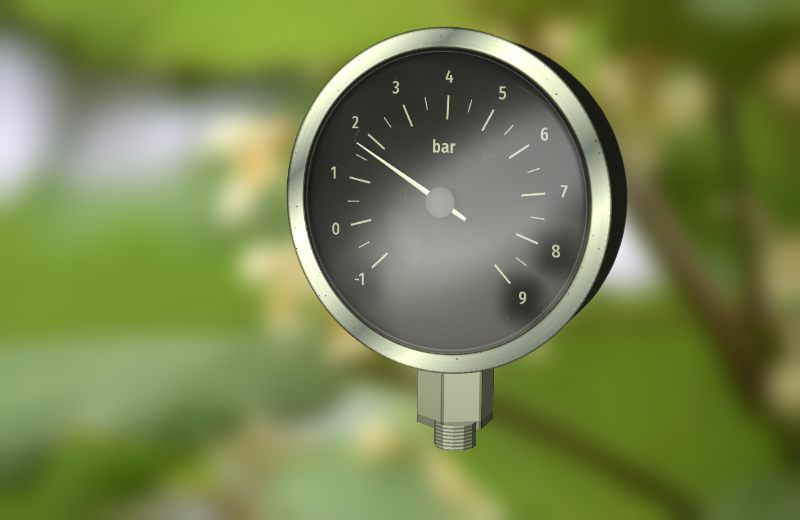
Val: 1.75 bar
